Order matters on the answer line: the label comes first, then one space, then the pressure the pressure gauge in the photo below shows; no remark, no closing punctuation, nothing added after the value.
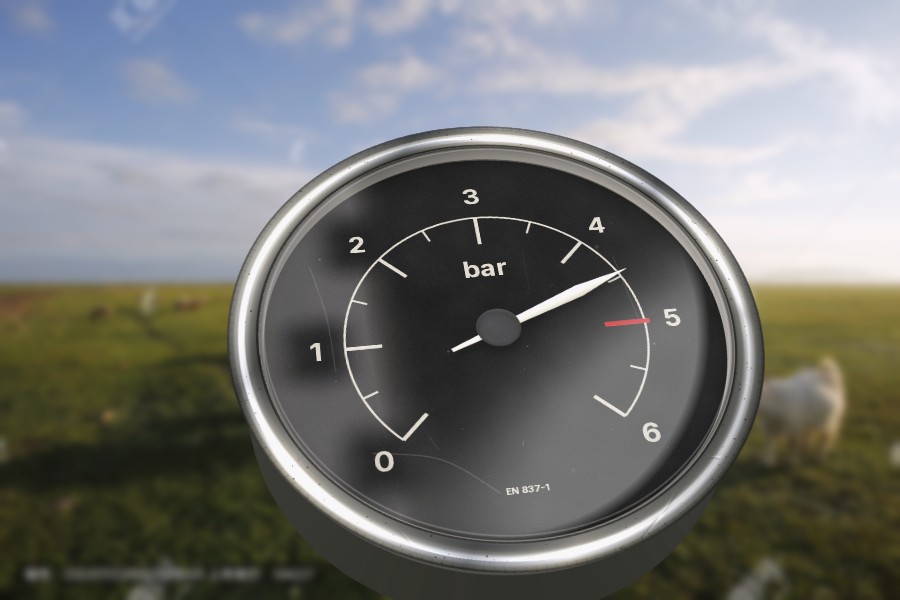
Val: 4.5 bar
